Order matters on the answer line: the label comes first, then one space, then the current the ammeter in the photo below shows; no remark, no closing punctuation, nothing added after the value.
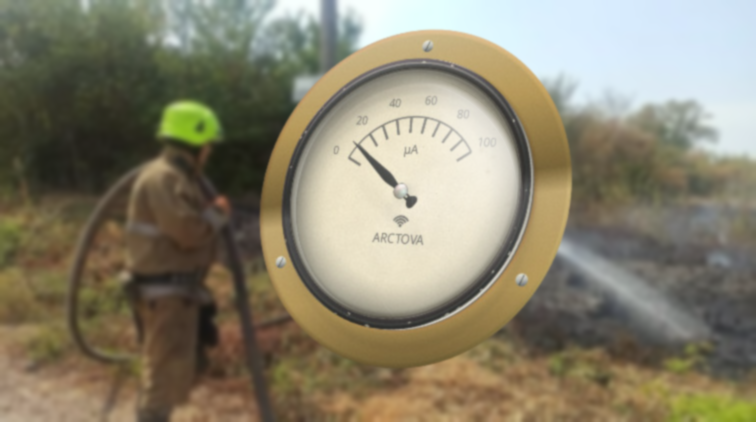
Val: 10 µA
